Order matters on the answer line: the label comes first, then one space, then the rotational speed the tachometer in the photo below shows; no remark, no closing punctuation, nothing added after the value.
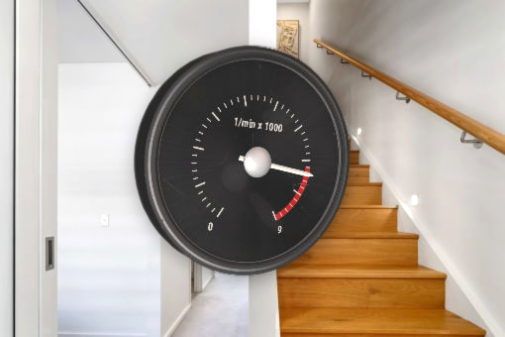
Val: 7400 rpm
